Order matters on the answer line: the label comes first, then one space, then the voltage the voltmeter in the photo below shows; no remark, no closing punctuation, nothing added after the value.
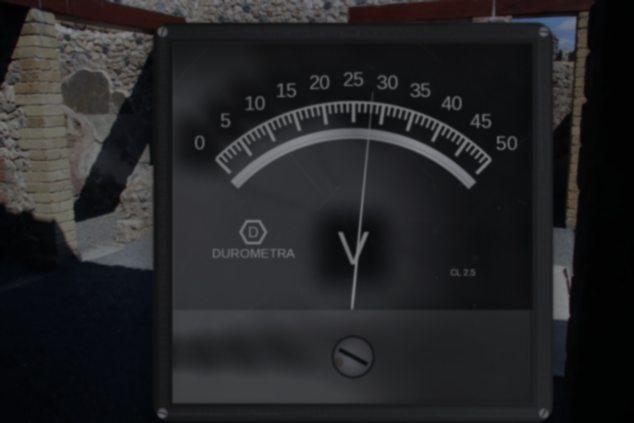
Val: 28 V
